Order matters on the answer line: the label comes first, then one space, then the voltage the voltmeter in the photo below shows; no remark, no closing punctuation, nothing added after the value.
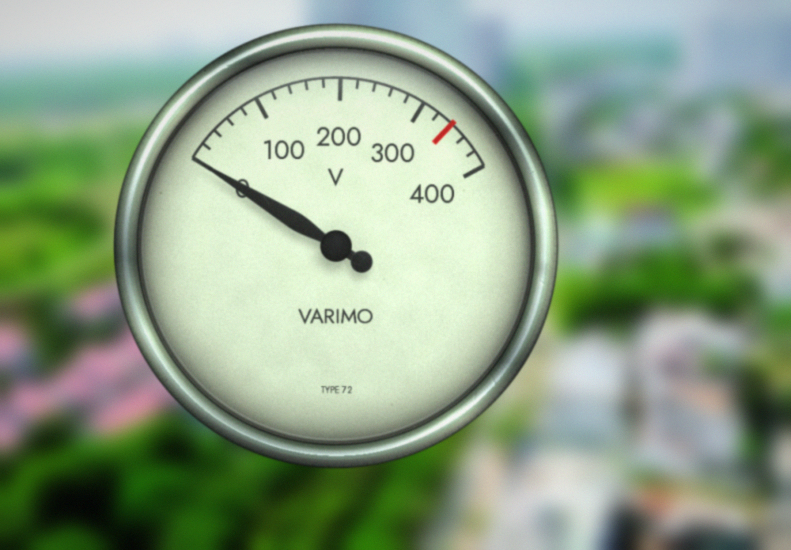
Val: 0 V
